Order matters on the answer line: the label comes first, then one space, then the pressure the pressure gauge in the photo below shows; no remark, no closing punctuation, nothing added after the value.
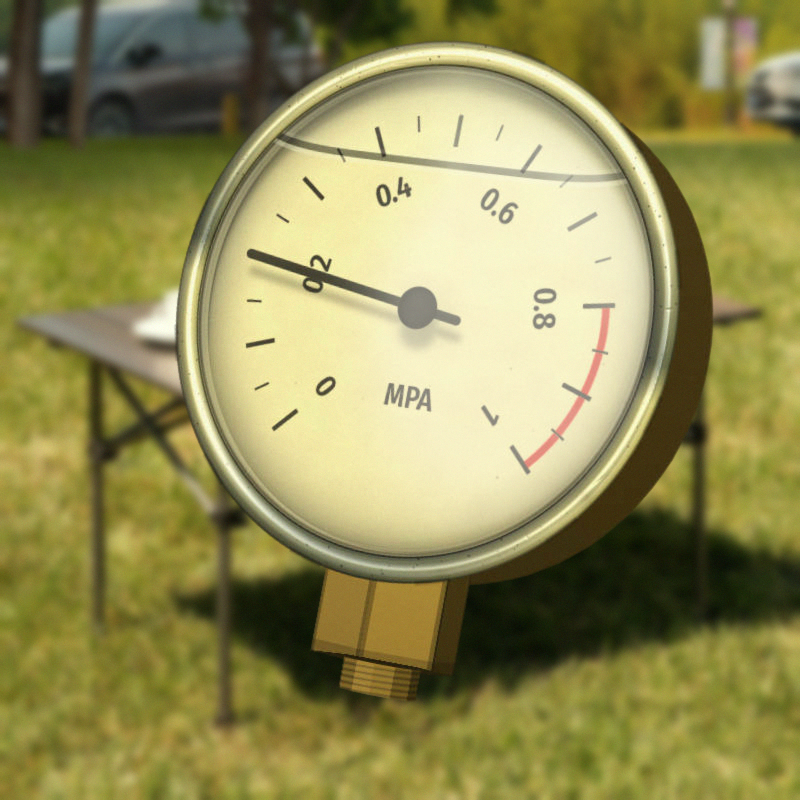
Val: 0.2 MPa
